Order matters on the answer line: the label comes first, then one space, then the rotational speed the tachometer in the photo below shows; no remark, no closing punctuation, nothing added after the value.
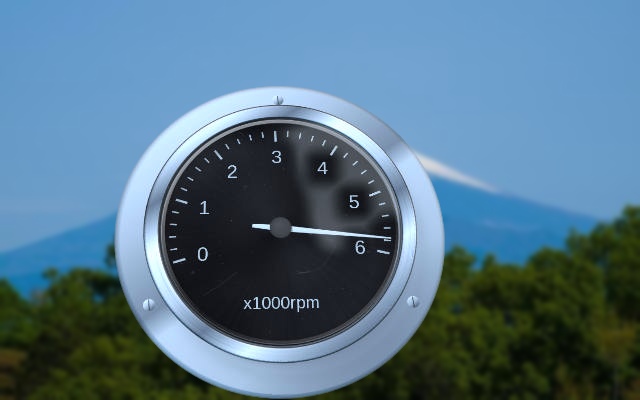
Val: 5800 rpm
